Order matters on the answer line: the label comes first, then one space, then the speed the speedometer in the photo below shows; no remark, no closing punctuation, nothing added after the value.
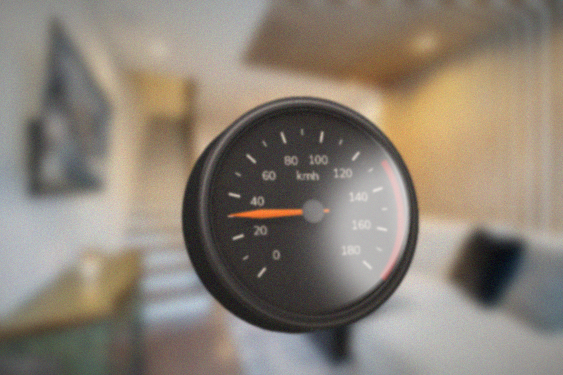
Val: 30 km/h
